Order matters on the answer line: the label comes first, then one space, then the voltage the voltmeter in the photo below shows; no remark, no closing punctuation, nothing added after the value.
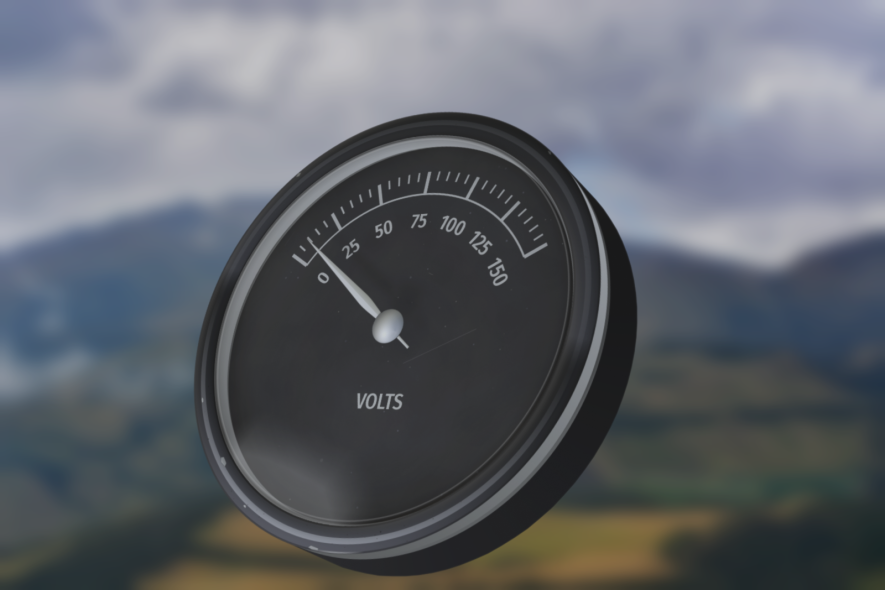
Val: 10 V
